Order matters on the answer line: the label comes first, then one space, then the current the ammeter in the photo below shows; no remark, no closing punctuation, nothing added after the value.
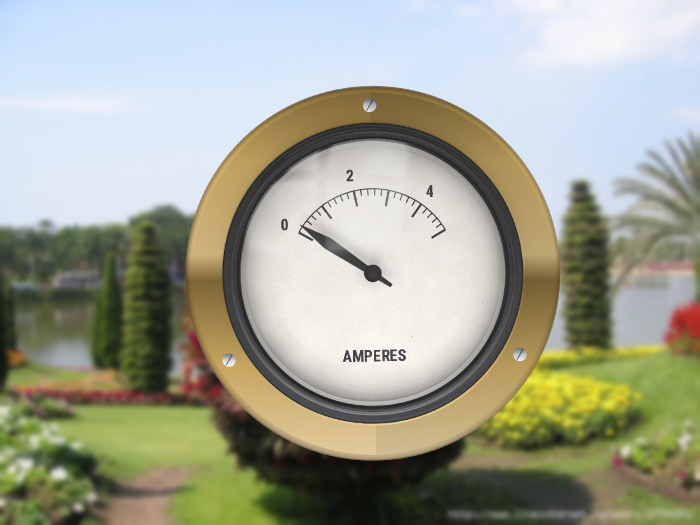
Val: 0.2 A
